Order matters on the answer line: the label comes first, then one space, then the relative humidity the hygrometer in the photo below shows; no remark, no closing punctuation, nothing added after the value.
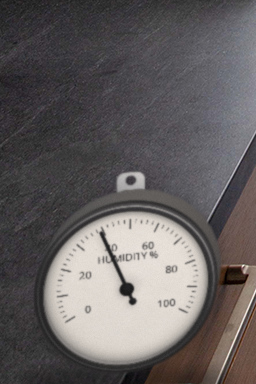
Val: 40 %
